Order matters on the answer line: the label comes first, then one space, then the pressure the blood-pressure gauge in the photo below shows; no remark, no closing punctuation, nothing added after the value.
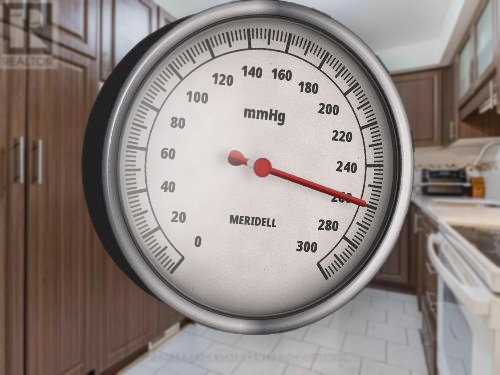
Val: 260 mmHg
